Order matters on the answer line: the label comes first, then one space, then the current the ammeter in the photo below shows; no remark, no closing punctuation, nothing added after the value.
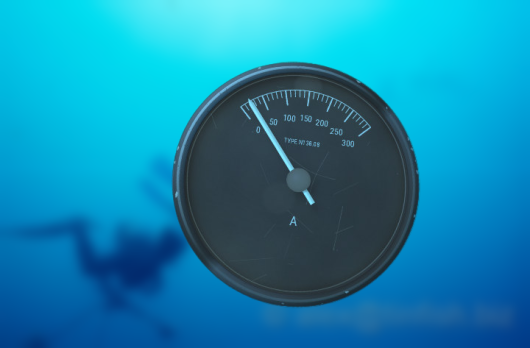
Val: 20 A
